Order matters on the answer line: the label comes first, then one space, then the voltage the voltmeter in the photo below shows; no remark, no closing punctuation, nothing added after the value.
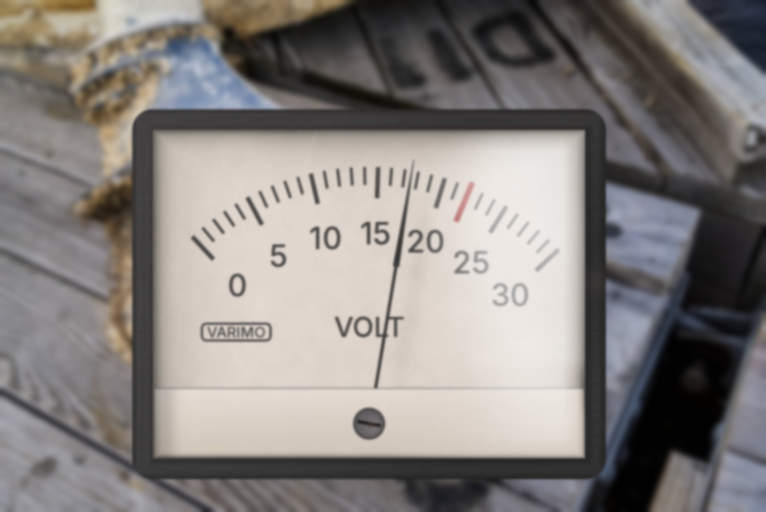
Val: 17.5 V
